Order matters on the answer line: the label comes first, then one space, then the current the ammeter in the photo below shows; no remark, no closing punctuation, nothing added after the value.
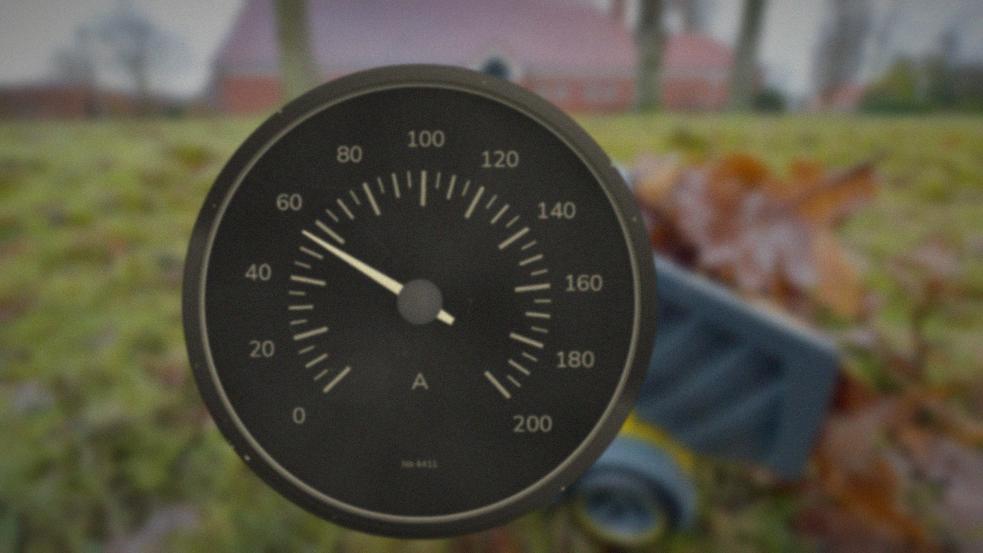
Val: 55 A
